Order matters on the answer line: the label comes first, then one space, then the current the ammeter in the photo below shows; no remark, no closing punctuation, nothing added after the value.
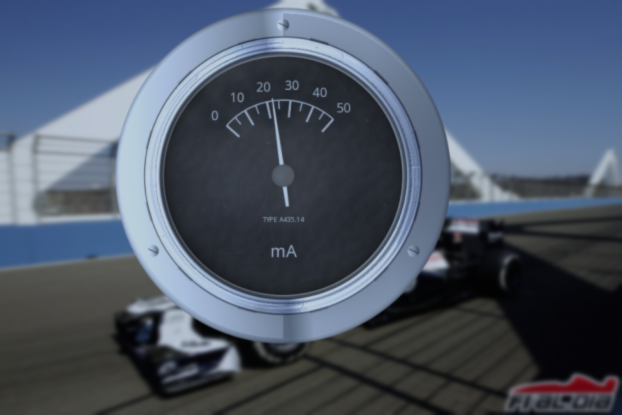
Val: 22.5 mA
